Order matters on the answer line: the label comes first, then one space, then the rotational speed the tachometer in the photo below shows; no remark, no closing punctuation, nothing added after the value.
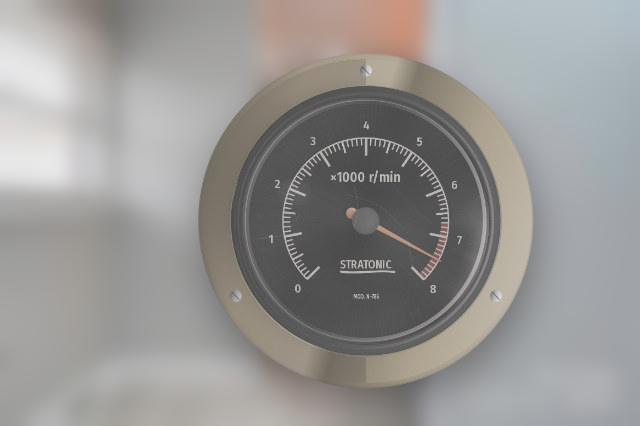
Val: 7500 rpm
